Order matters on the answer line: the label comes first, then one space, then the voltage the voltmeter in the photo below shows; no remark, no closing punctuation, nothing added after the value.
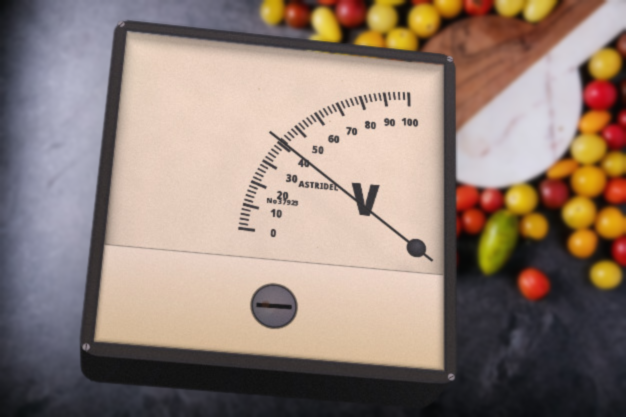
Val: 40 V
